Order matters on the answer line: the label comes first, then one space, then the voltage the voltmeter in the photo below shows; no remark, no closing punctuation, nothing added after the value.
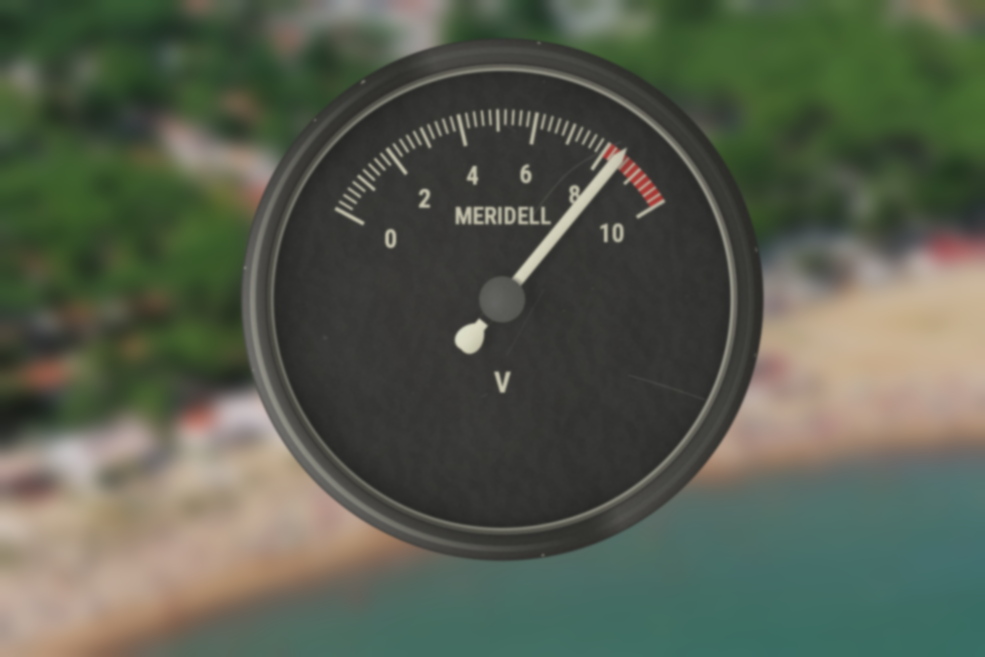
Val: 8.4 V
